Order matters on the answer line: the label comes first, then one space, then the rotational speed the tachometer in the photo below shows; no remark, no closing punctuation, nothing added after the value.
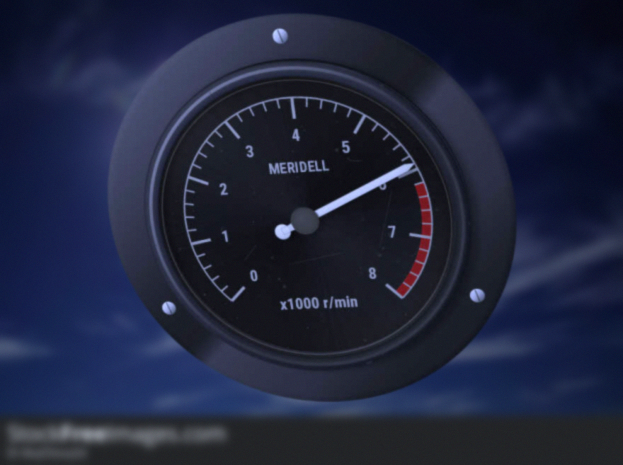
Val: 5900 rpm
